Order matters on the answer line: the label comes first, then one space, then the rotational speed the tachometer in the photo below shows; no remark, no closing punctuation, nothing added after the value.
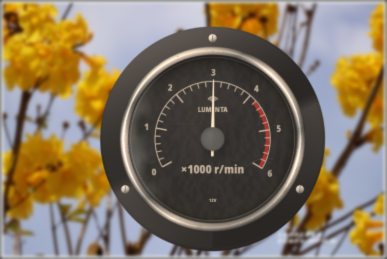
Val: 3000 rpm
